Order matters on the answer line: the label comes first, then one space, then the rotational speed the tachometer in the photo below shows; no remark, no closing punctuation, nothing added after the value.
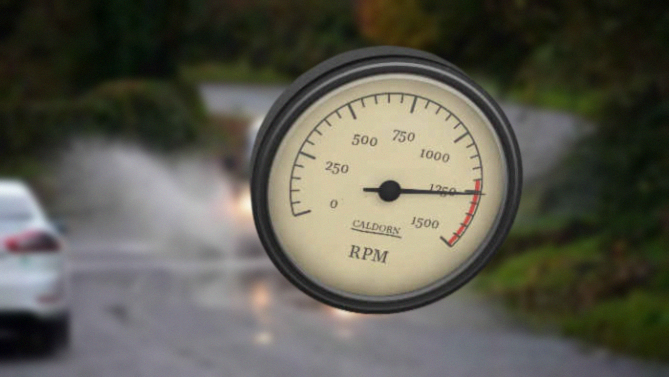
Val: 1250 rpm
